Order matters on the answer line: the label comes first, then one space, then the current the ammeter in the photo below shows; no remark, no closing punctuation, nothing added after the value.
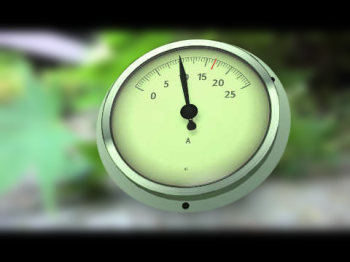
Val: 10 A
